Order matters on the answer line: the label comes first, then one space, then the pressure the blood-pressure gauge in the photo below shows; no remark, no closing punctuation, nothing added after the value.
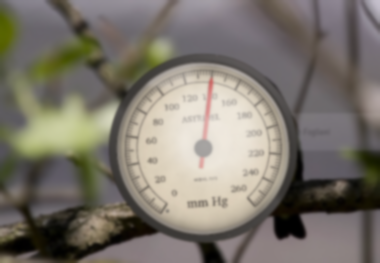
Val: 140 mmHg
